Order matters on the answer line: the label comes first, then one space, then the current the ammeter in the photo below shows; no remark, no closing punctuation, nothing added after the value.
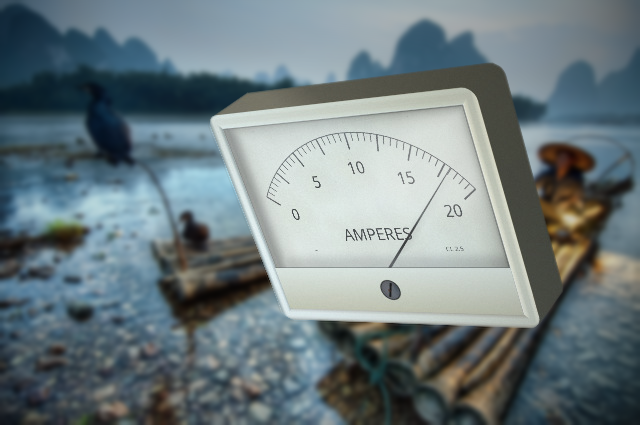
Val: 18 A
